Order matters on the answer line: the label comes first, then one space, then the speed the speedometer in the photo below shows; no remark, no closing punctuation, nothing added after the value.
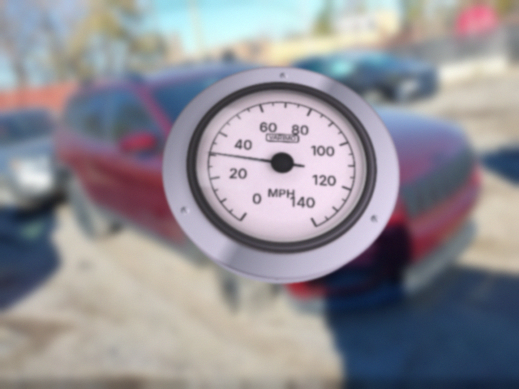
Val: 30 mph
